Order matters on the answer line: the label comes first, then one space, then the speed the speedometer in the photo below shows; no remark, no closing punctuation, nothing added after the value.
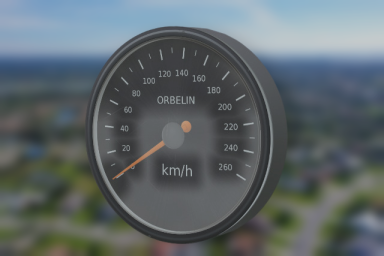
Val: 0 km/h
